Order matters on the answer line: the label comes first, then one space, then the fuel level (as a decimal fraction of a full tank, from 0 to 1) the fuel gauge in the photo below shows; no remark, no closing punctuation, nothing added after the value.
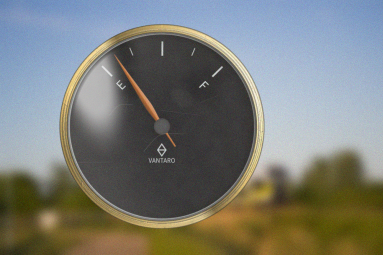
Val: 0.125
